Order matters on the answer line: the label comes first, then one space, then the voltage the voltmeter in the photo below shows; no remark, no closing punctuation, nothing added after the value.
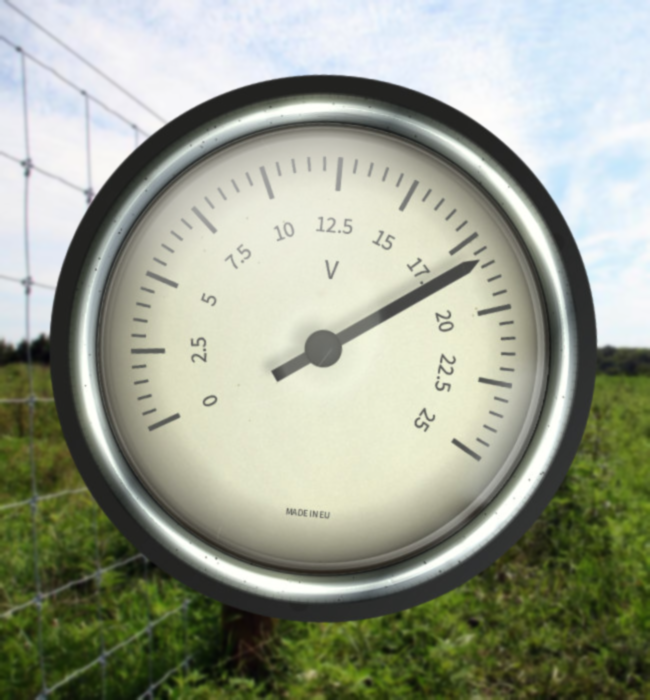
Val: 18.25 V
